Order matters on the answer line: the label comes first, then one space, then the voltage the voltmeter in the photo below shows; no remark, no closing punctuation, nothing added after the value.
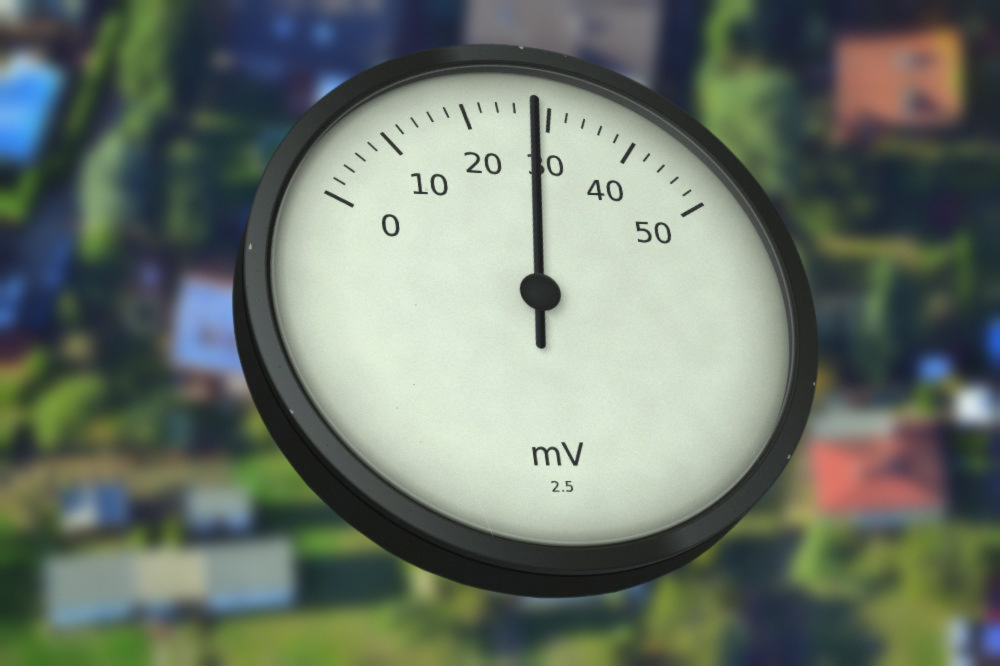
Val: 28 mV
